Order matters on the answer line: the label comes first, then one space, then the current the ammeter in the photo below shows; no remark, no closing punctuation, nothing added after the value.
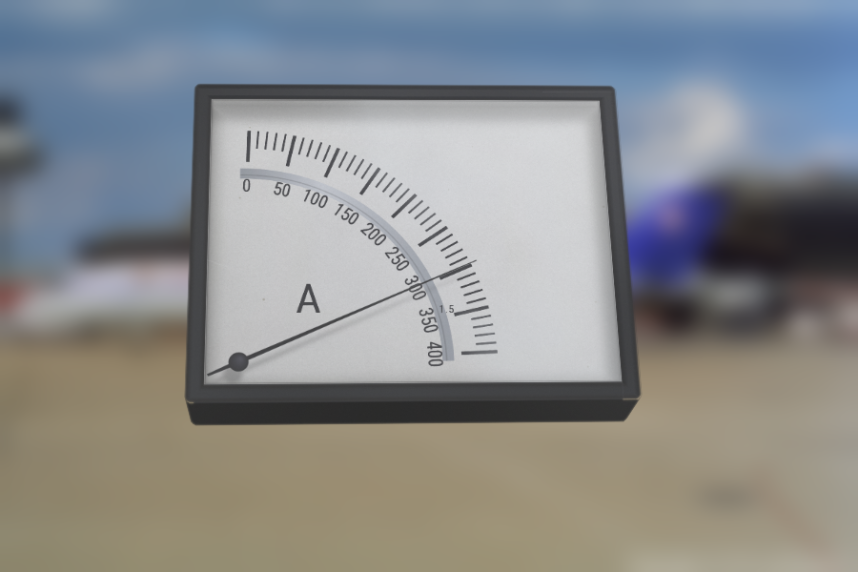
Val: 300 A
